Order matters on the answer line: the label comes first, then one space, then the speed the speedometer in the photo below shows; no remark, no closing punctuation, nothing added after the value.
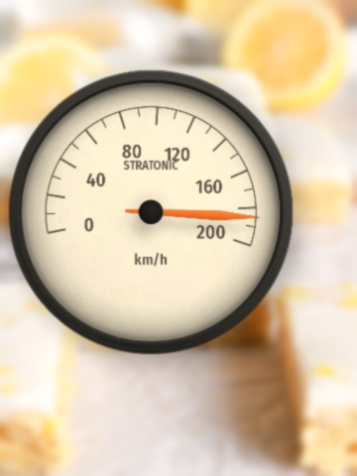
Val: 185 km/h
